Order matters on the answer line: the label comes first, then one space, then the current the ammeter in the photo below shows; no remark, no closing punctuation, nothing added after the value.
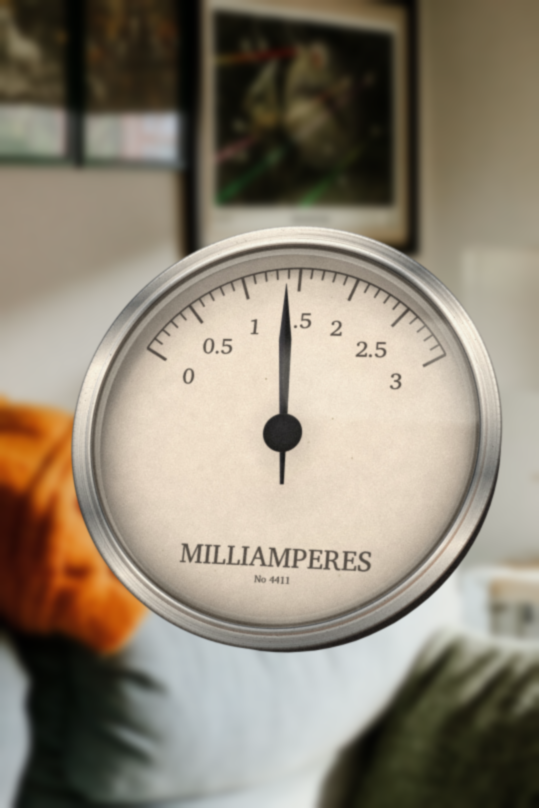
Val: 1.4 mA
